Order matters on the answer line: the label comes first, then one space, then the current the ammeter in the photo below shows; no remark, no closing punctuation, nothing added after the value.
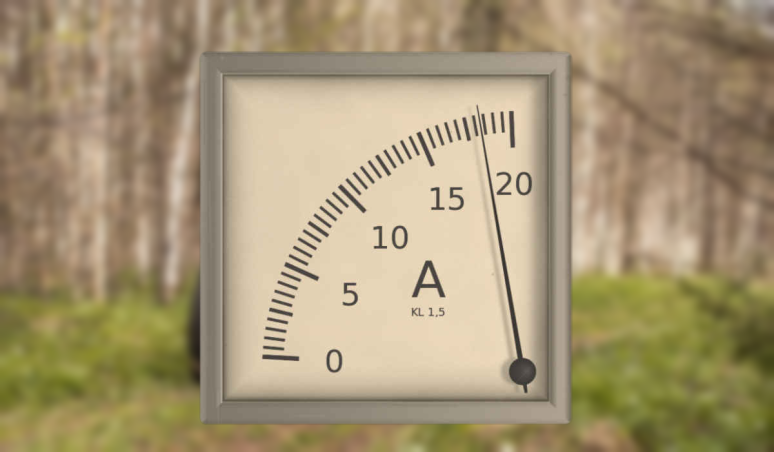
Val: 18.25 A
